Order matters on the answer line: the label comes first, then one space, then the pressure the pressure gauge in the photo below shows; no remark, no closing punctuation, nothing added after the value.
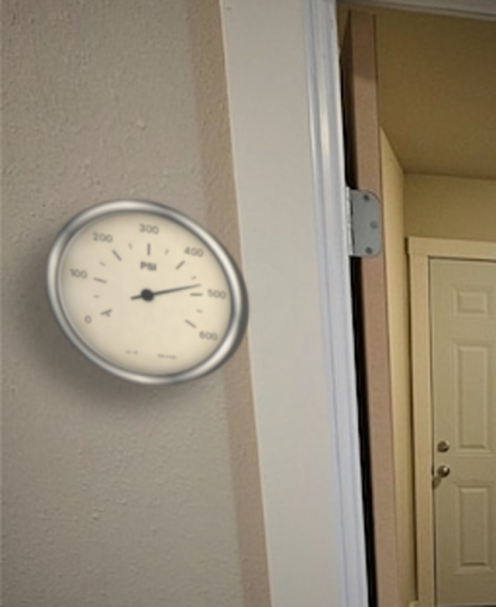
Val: 475 psi
